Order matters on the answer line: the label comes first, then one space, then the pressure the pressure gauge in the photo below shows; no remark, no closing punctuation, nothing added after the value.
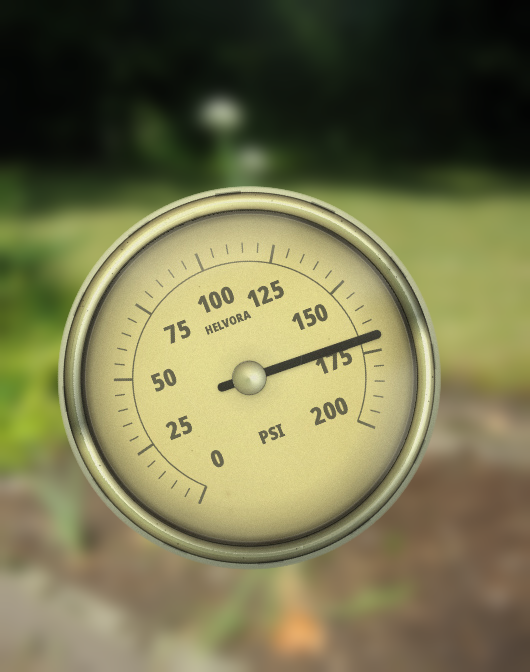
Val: 170 psi
